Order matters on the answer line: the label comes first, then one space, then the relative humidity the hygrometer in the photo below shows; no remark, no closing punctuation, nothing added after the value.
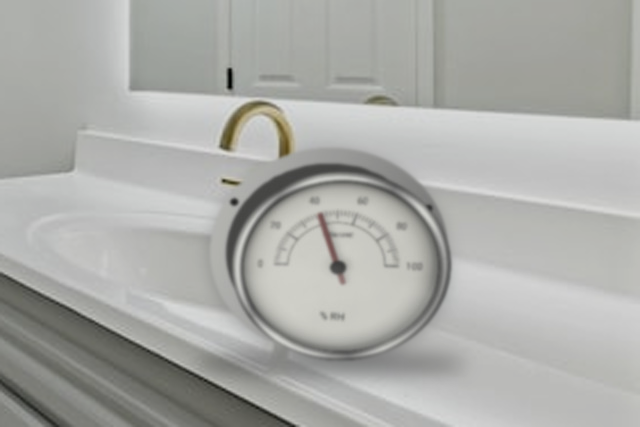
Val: 40 %
